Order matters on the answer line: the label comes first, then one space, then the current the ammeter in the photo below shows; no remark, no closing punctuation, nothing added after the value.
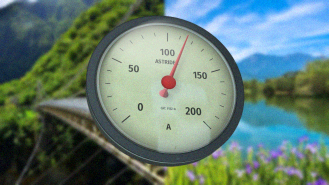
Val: 115 A
